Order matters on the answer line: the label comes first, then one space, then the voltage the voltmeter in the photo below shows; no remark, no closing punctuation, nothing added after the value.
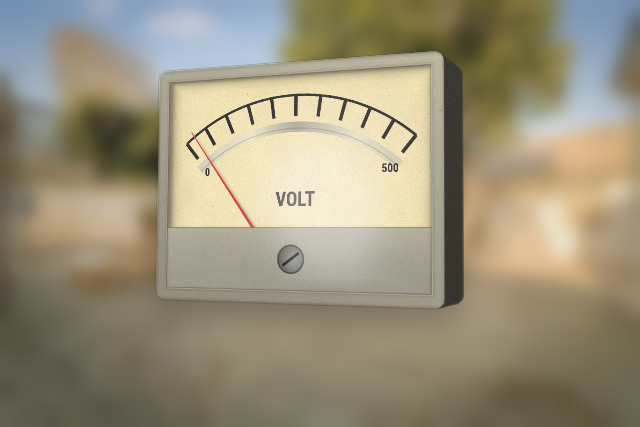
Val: 25 V
